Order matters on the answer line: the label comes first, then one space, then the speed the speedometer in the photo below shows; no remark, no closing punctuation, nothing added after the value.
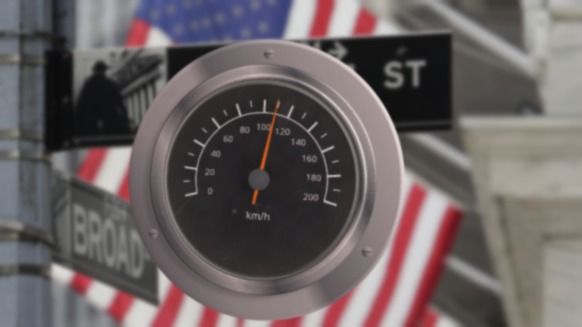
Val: 110 km/h
